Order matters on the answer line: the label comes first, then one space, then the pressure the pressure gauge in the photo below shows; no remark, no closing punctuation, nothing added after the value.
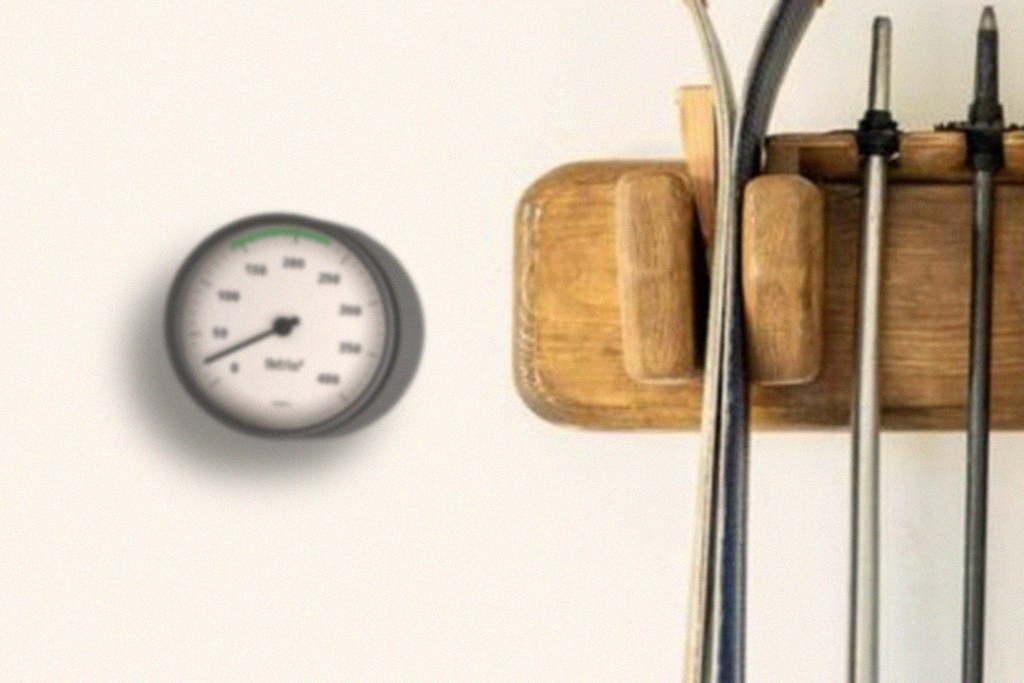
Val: 20 psi
